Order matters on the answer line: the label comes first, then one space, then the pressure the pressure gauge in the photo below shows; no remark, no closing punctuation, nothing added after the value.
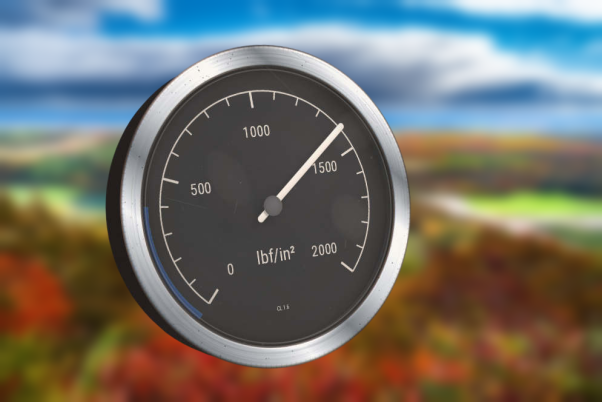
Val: 1400 psi
